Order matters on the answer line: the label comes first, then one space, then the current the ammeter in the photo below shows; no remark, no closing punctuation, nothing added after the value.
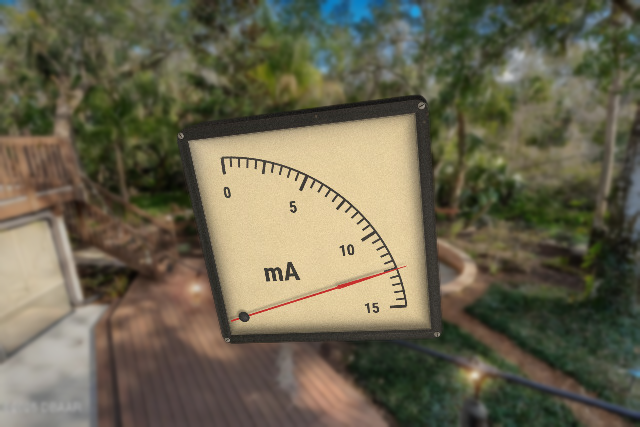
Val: 12.5 mA
